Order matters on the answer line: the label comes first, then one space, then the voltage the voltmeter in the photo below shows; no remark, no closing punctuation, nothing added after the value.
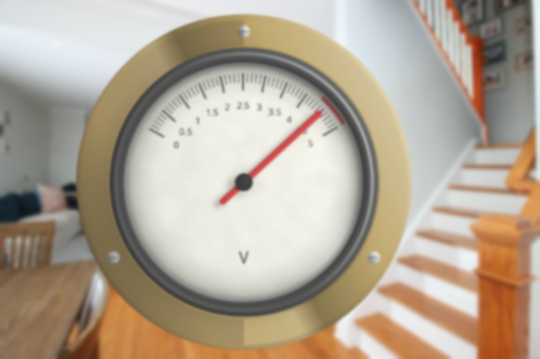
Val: 4.5 V
